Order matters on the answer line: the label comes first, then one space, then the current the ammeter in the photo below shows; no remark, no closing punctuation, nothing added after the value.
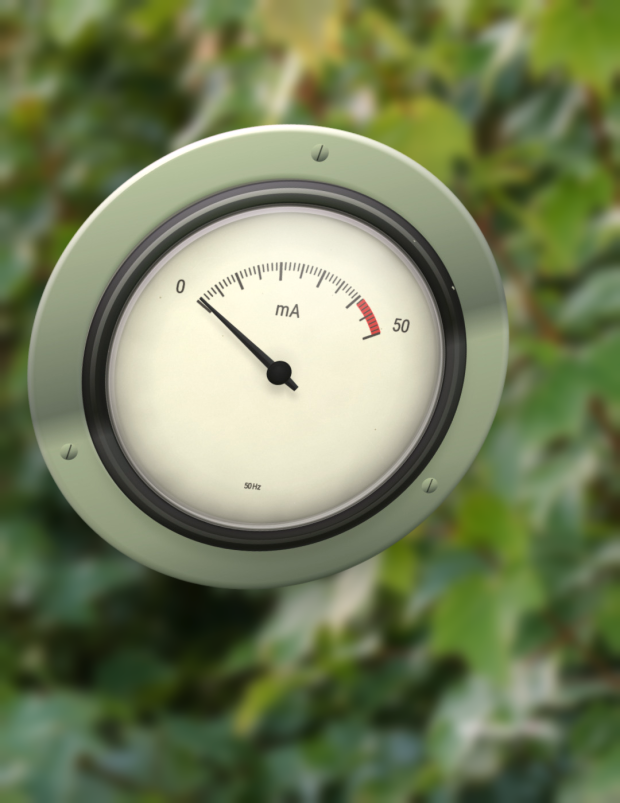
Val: 1 mA
